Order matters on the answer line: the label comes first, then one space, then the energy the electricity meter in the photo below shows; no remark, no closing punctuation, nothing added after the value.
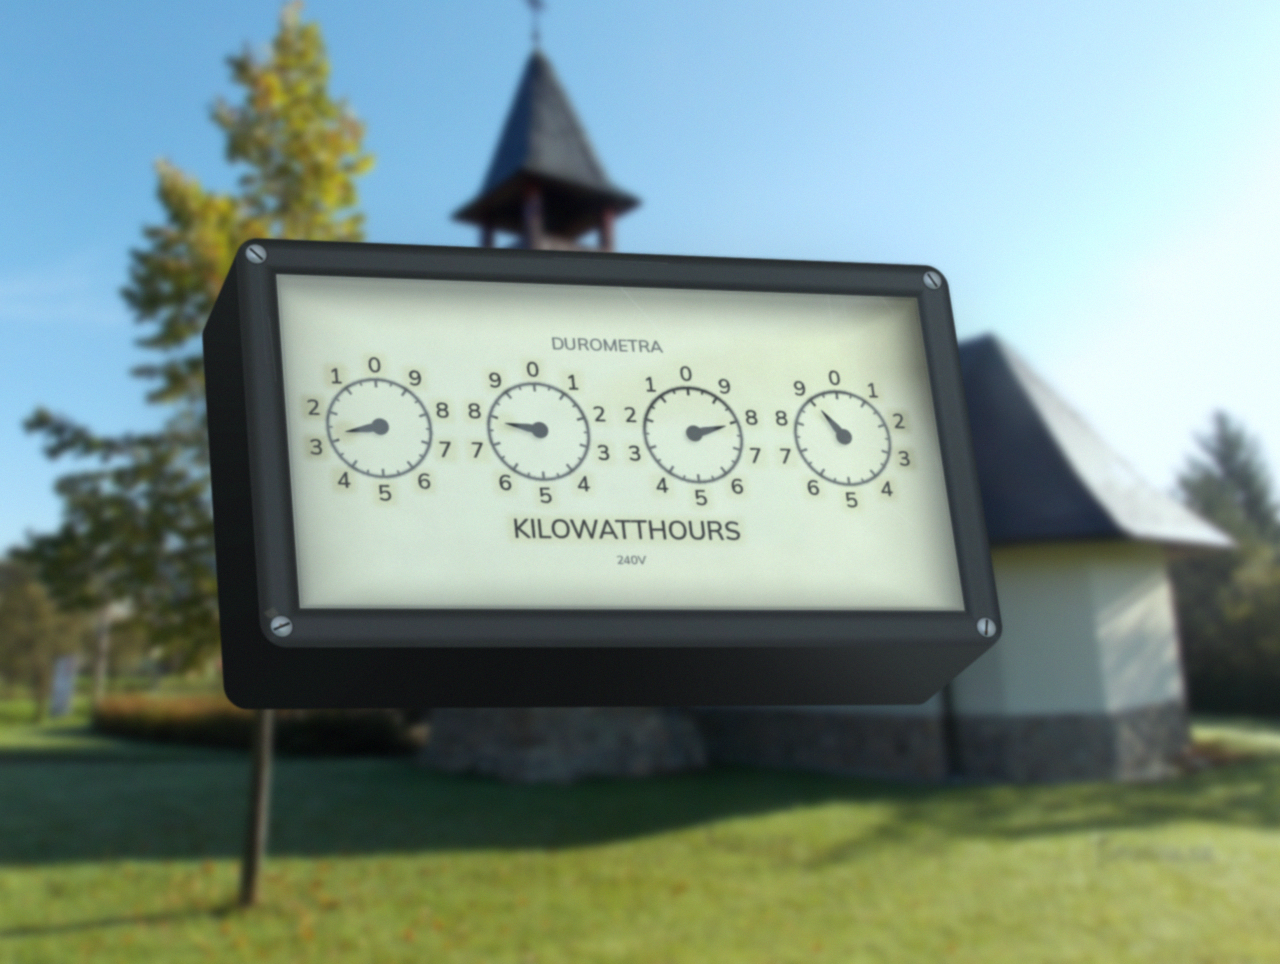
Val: 2779 kWh
